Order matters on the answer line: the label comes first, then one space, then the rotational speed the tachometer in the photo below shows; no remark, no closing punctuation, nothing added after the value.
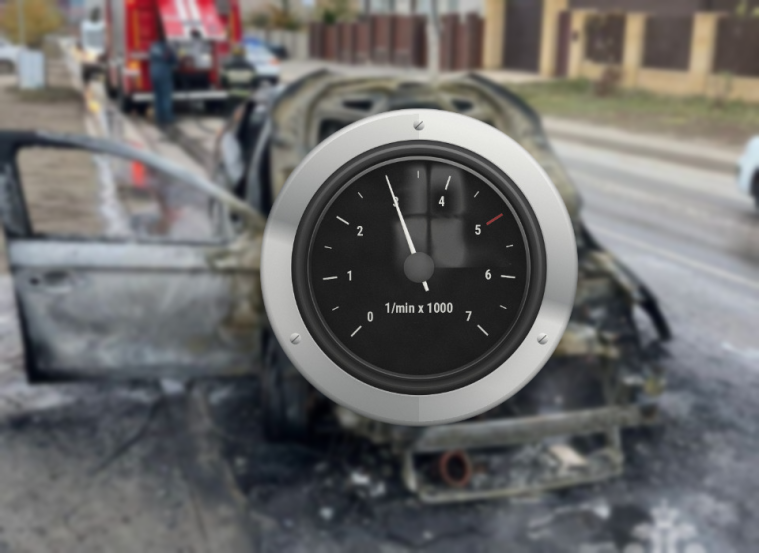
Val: 3000 rpm
